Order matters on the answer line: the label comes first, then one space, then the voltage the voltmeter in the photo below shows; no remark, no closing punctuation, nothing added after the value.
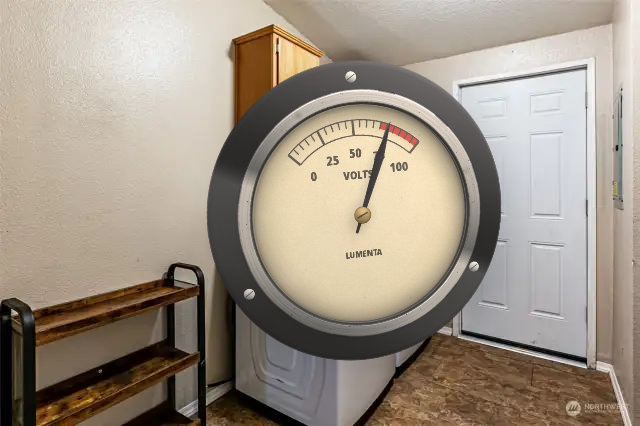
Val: 75 V
